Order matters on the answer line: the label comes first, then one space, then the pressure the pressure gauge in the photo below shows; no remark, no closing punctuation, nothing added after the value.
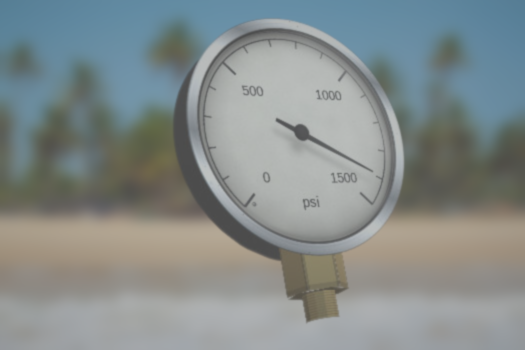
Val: 1400 psi
